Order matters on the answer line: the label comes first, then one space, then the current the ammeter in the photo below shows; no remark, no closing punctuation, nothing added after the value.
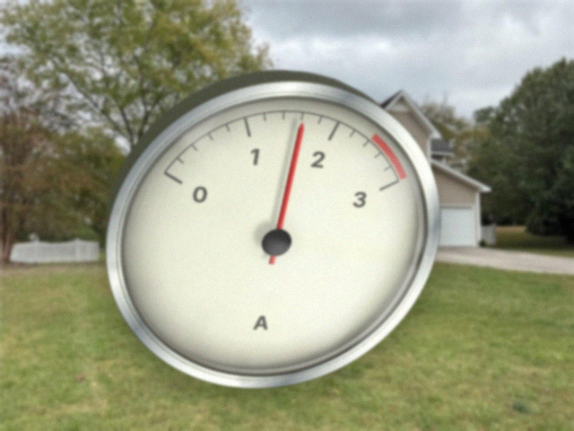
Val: 1.6 A
